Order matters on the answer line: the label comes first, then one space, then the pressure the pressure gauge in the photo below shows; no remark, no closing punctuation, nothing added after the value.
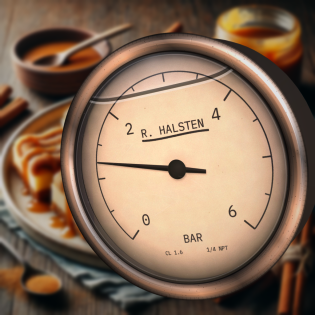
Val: 1.25 bar
